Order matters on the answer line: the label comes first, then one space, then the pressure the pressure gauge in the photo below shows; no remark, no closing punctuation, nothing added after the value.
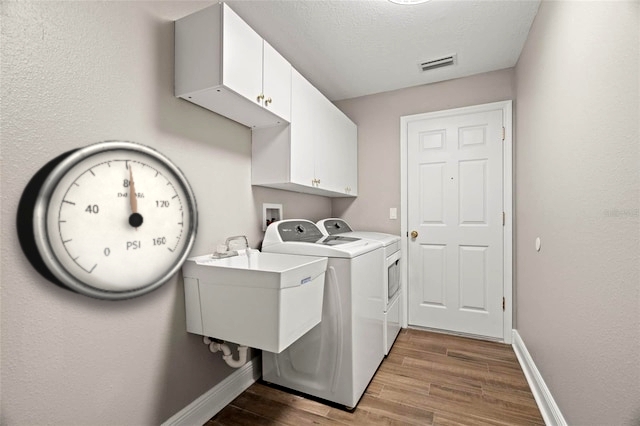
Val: 80 psi
